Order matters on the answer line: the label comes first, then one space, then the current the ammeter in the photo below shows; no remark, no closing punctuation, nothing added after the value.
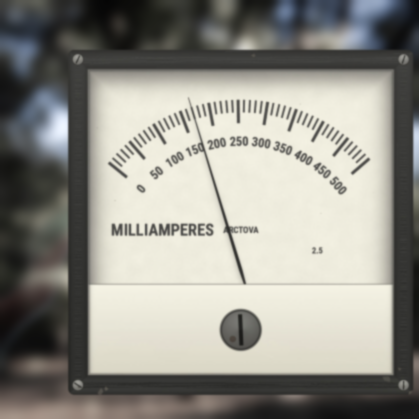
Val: 170 mA
